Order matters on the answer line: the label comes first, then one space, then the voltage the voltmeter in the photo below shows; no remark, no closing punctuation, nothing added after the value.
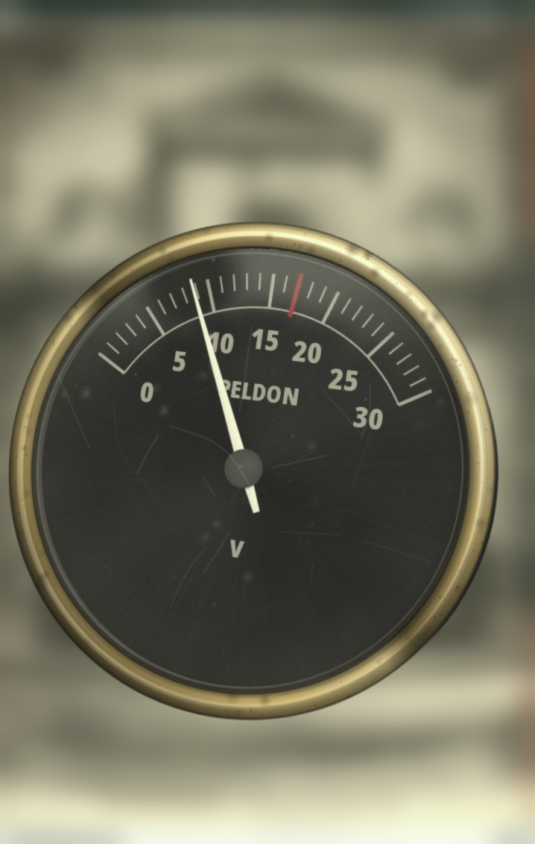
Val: 9 V
